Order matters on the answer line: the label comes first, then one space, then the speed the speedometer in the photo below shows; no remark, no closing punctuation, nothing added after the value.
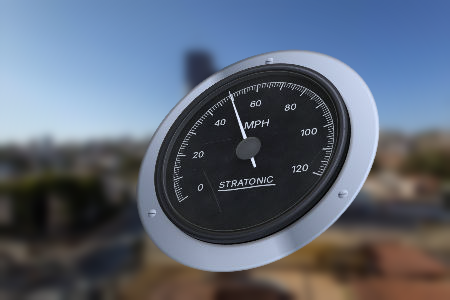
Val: 50 mph
